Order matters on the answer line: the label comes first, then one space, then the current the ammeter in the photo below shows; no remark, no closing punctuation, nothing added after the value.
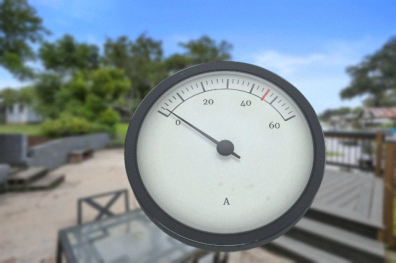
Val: 2 A
